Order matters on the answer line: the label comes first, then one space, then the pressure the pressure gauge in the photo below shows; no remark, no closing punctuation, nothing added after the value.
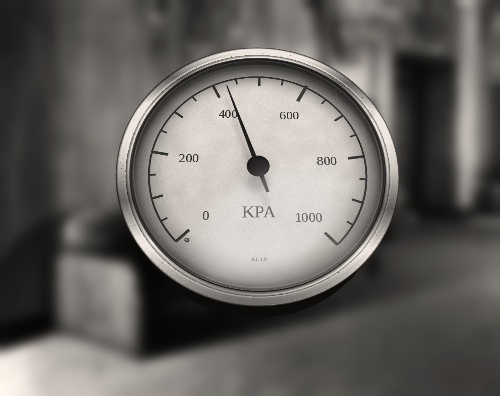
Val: 425 kPa
